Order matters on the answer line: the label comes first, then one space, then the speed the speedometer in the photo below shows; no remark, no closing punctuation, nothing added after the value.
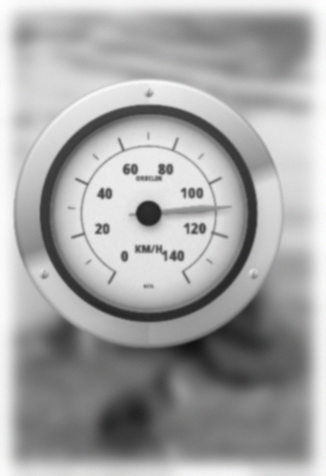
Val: 110 km/h
